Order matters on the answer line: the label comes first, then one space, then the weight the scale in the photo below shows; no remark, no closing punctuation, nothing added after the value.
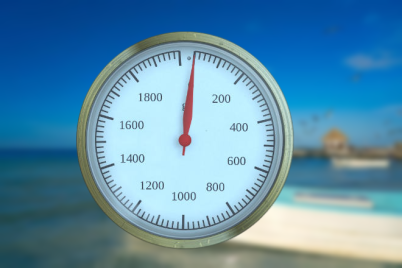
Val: 0 g
